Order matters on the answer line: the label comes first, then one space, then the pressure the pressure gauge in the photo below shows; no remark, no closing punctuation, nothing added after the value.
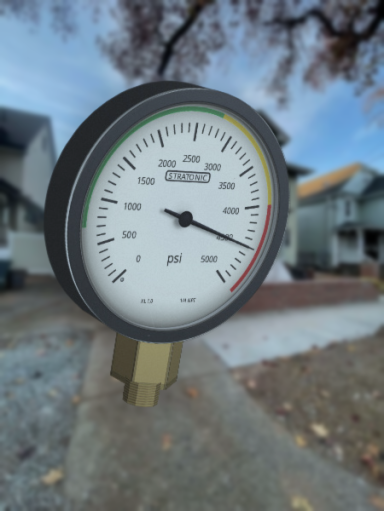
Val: 4500 psi
